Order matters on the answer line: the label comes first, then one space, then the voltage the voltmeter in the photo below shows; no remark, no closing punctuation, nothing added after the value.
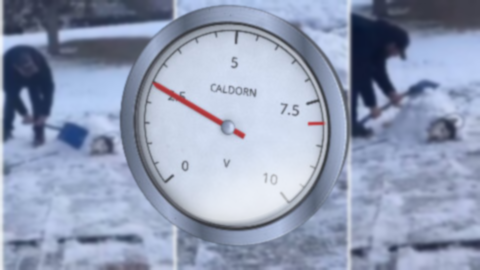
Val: 2.5 V
